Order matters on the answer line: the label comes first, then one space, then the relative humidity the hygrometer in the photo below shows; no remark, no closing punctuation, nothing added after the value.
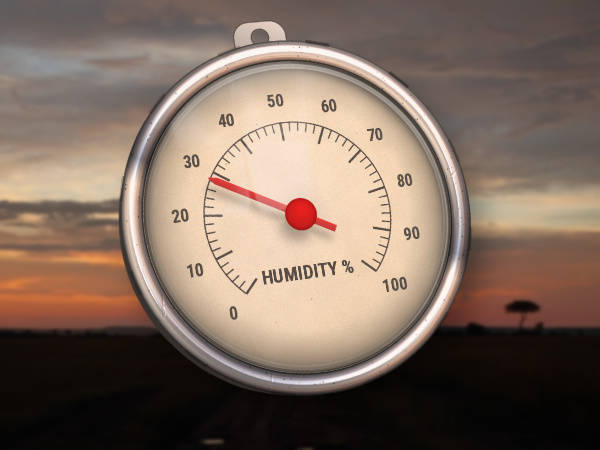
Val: 28 %
